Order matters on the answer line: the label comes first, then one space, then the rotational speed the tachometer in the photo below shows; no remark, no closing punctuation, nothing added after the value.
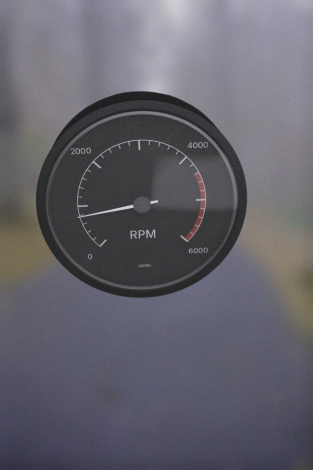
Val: 800 rpm
